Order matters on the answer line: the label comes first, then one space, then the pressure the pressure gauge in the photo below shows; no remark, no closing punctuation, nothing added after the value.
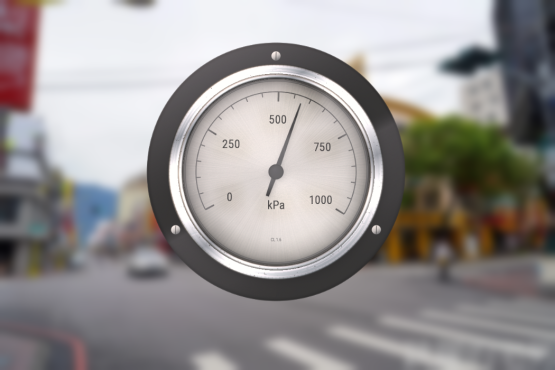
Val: 575 kPa
